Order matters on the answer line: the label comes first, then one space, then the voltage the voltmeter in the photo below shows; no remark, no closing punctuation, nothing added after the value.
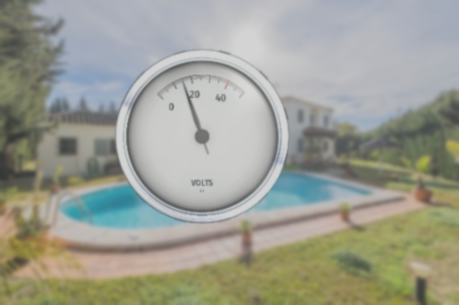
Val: 15 V
